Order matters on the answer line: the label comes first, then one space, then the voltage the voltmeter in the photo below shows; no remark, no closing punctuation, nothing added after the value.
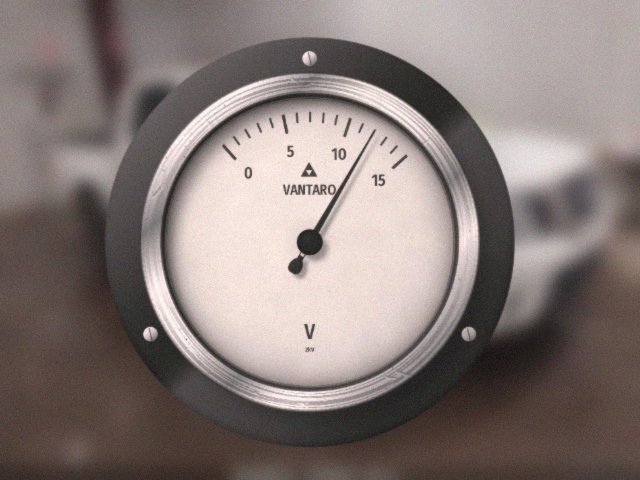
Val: 12 V
